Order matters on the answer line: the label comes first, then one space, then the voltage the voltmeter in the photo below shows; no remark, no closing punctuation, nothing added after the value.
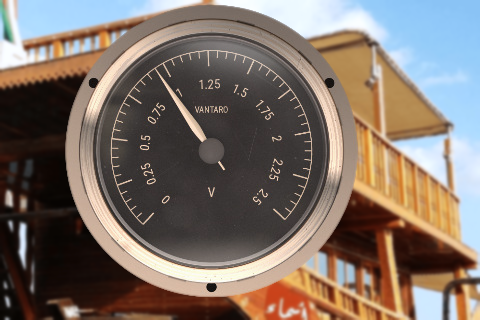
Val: 0.95 V
